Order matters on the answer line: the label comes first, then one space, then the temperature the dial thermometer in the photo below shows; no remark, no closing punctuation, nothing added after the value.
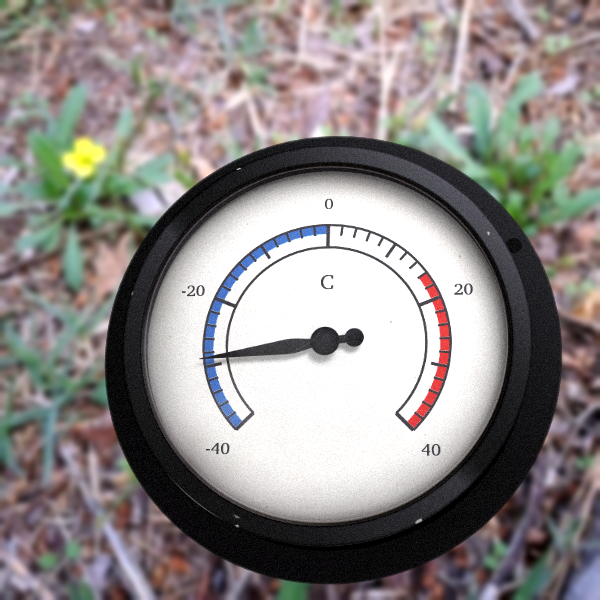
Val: -29 °C
